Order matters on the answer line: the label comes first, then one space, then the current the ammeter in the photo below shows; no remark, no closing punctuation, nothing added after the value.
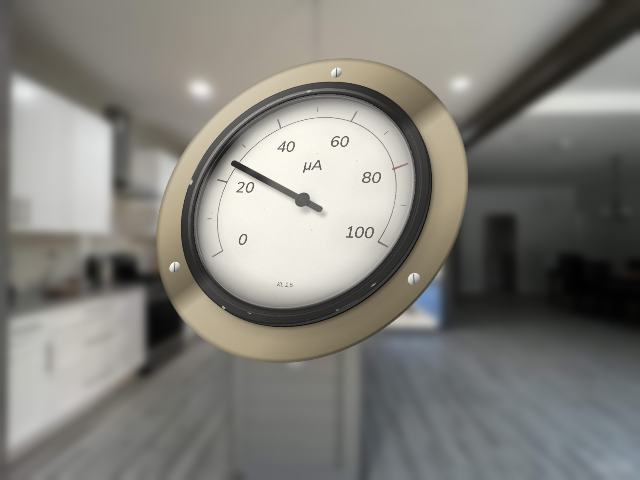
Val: 25 µA
